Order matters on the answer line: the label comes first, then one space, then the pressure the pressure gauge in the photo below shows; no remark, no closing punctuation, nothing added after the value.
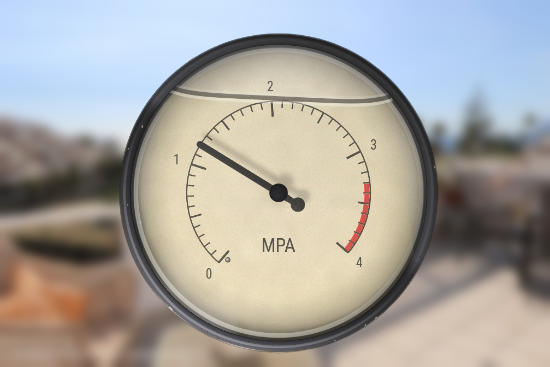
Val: 1.2 MPa
